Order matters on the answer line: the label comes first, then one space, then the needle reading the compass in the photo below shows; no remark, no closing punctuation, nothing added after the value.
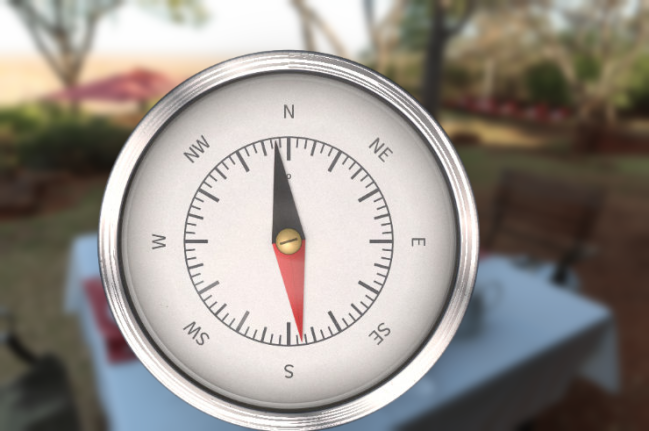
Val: 172.5 °
